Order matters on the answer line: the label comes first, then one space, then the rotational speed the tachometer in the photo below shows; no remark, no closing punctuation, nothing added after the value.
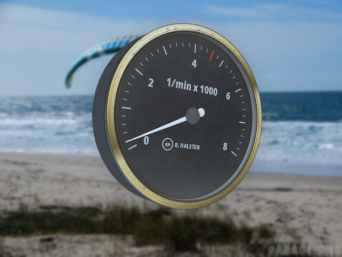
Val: 200 rpm
